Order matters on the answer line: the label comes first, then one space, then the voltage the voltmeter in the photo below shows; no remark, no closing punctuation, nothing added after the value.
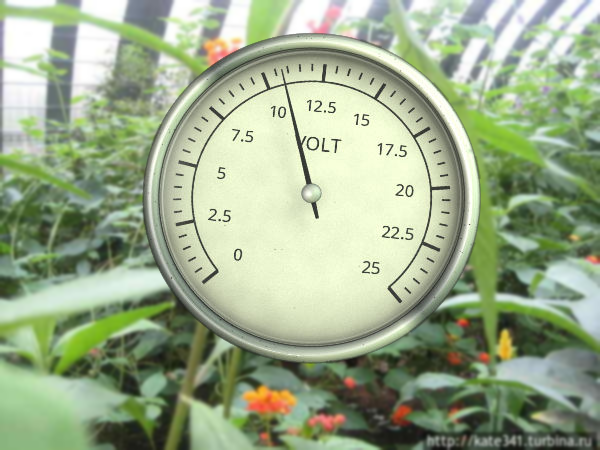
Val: 10.75 V
